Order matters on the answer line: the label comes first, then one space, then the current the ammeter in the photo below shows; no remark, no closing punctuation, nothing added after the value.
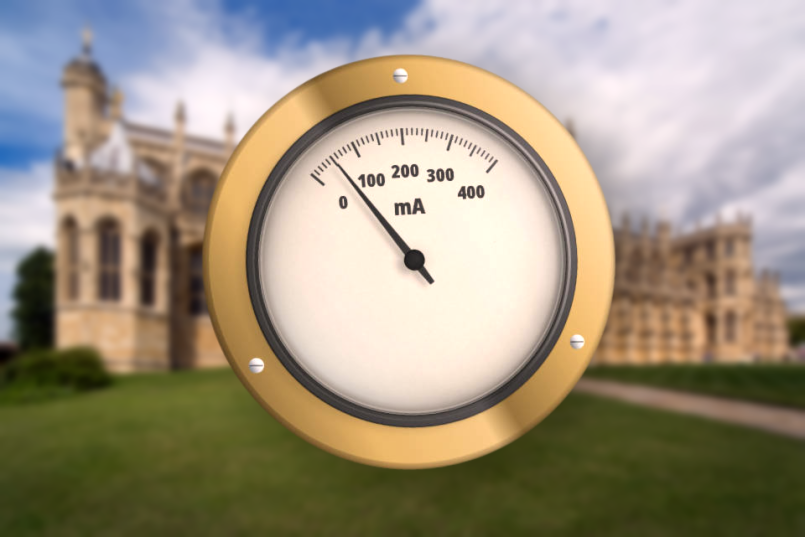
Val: 50 mA
